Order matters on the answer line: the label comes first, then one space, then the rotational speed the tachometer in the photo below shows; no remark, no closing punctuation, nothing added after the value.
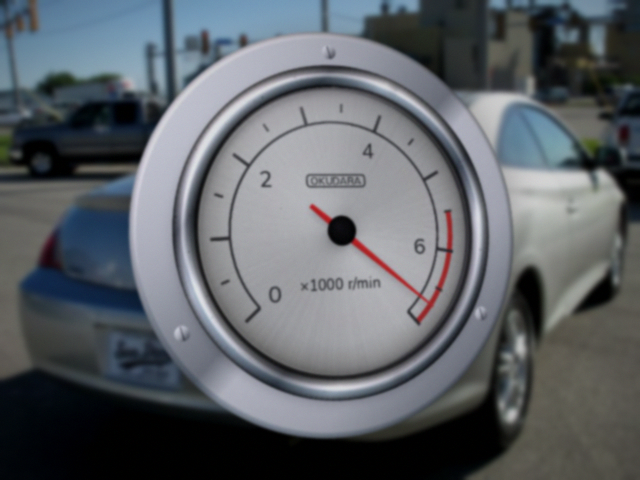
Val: 6750 rpm
